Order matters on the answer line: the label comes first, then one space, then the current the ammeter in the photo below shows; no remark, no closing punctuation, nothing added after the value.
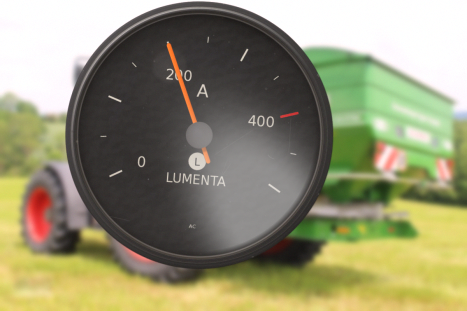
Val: 200 A
